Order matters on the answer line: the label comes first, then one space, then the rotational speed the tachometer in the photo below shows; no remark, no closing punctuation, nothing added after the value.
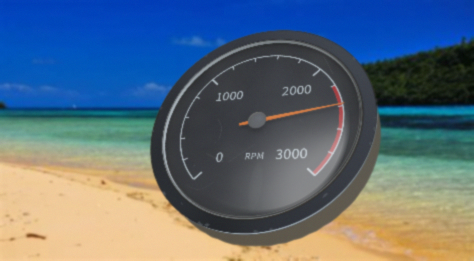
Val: 2400 rpm
